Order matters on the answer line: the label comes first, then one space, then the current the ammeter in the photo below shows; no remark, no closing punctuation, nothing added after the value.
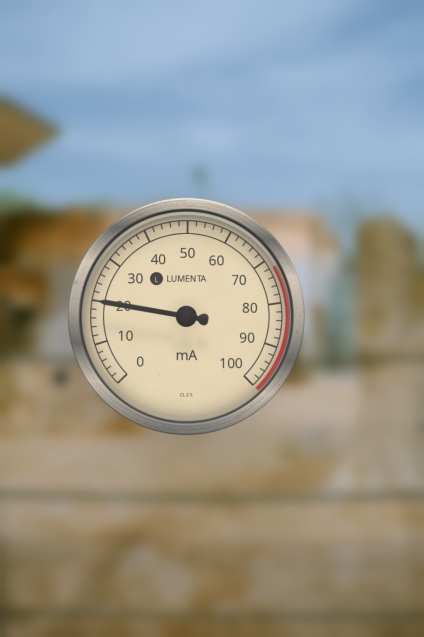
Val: 20 mA
